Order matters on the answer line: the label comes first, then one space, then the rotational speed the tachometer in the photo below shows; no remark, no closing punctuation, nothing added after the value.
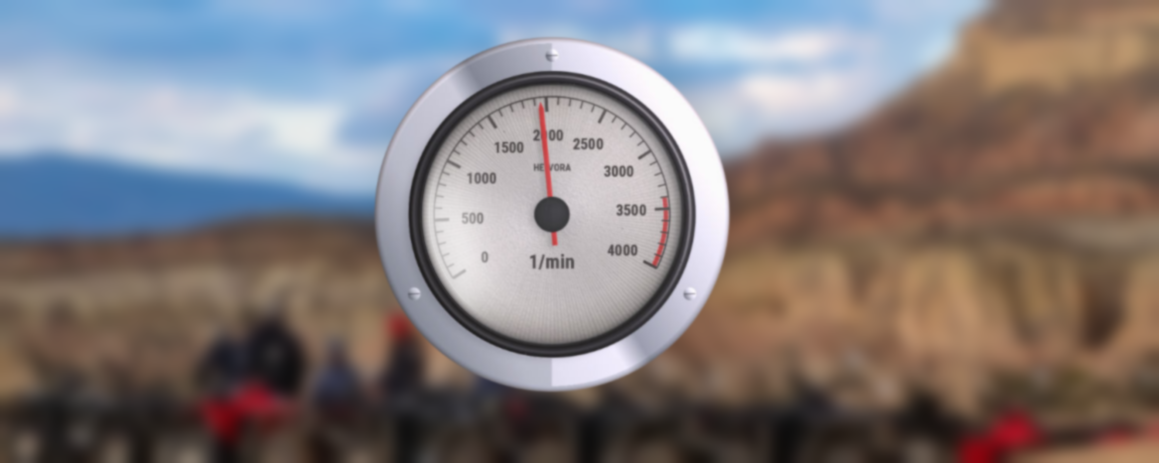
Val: 1950 rpm
